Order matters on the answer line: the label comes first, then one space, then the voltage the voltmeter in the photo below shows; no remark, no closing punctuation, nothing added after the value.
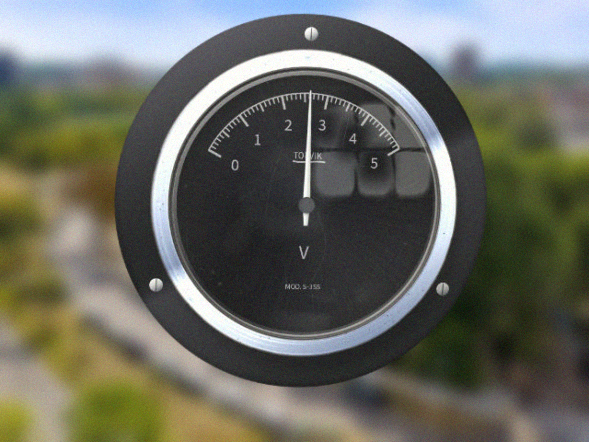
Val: 2.6 V
